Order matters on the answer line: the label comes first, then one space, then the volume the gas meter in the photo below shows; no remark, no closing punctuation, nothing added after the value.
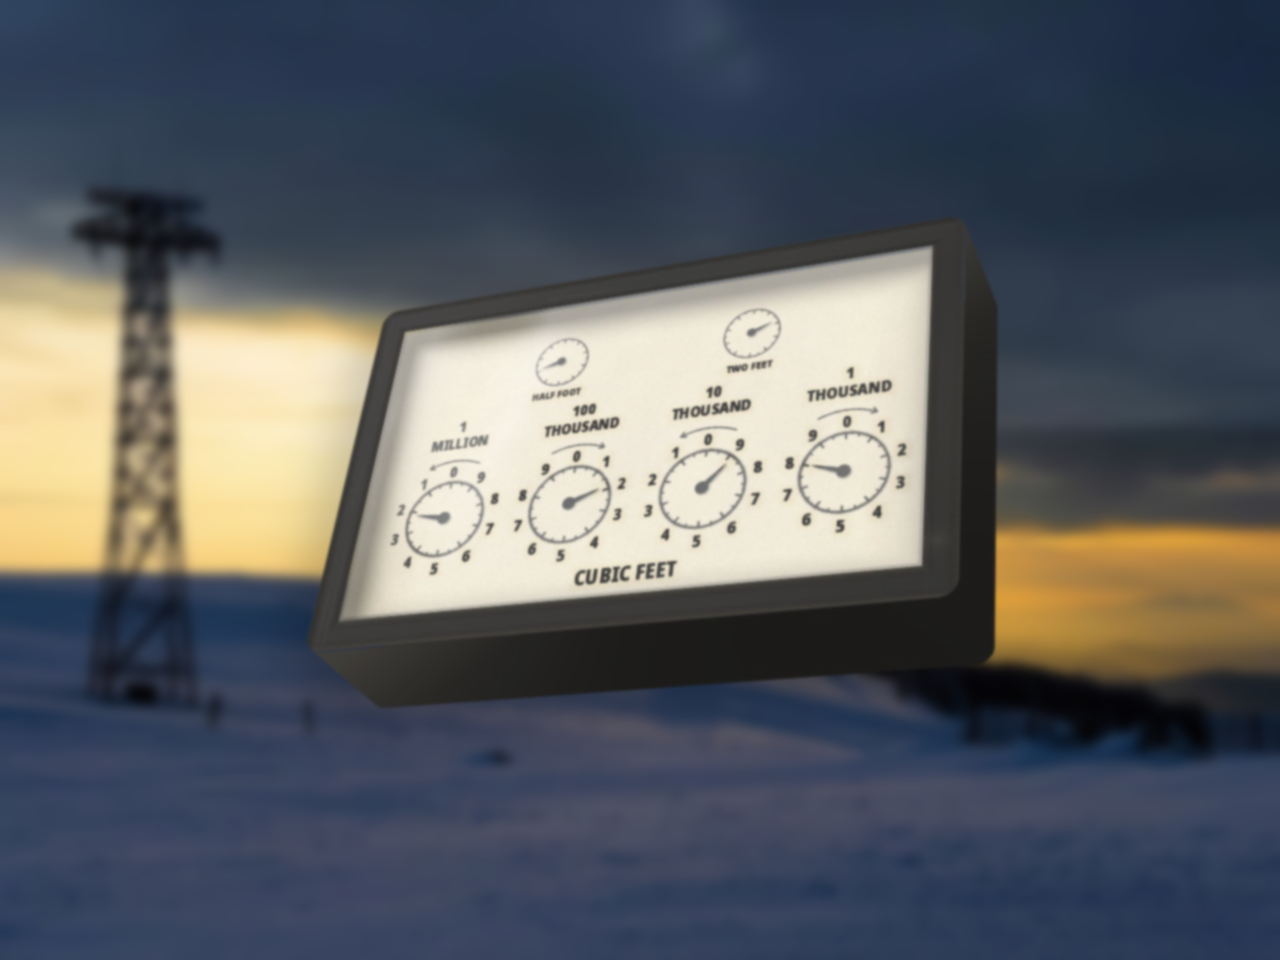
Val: 218800 ft³
